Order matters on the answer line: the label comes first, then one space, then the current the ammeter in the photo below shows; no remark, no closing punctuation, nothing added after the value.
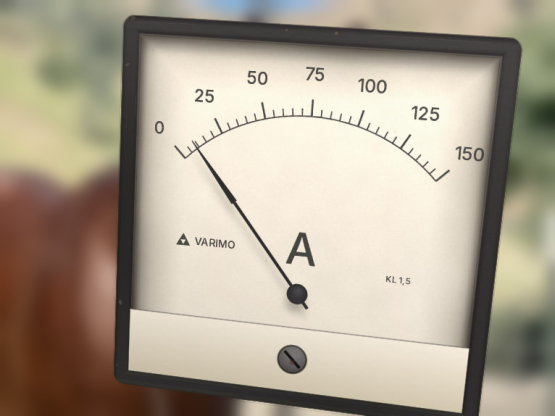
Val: 10 A
